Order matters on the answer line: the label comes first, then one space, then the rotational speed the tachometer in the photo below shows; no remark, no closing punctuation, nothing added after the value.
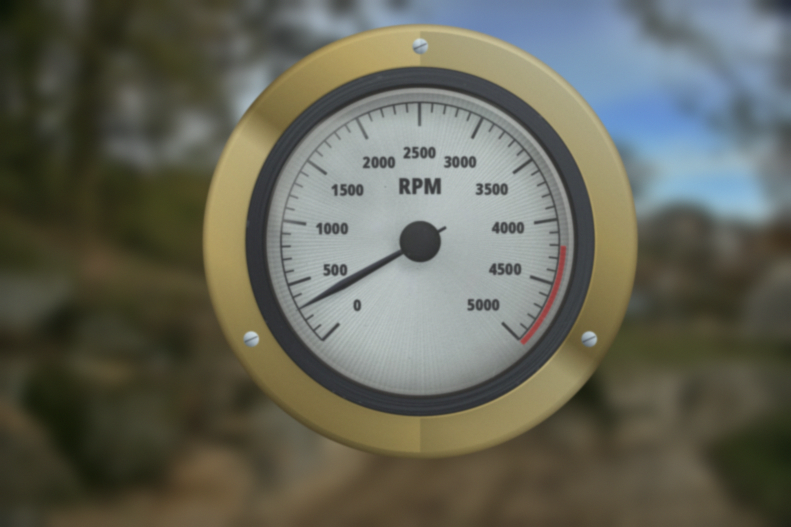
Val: 300 rpm
